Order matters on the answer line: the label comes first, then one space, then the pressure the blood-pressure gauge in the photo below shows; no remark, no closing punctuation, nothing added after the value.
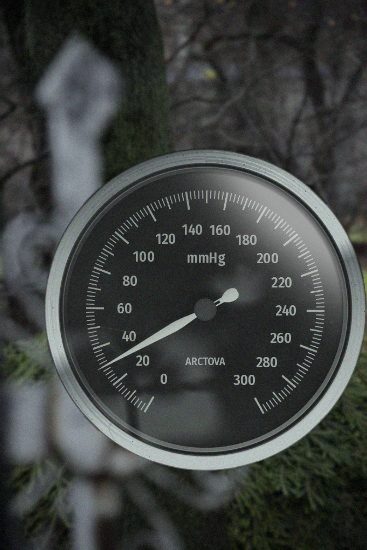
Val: 30 mmHg
